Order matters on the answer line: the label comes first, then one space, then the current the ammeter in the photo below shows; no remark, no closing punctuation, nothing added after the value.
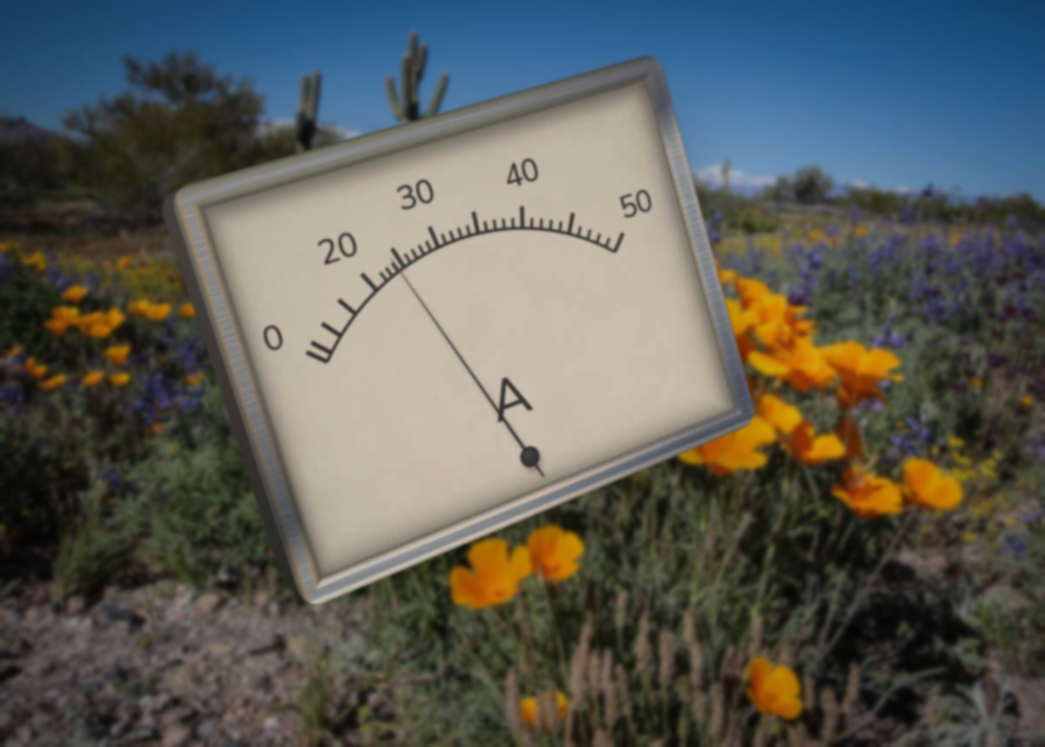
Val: 24 A
